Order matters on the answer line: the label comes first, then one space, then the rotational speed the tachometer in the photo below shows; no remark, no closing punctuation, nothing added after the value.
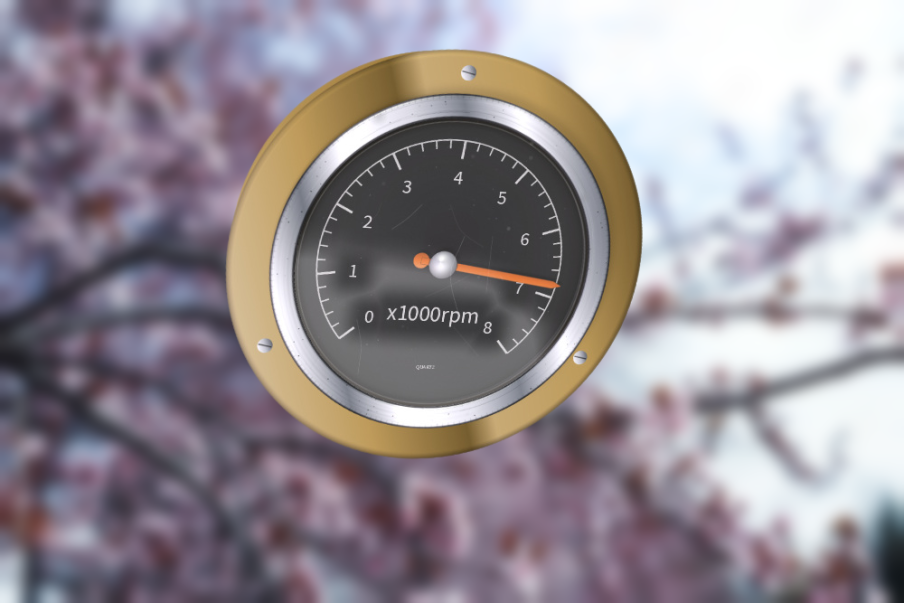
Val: 6800 rpm
